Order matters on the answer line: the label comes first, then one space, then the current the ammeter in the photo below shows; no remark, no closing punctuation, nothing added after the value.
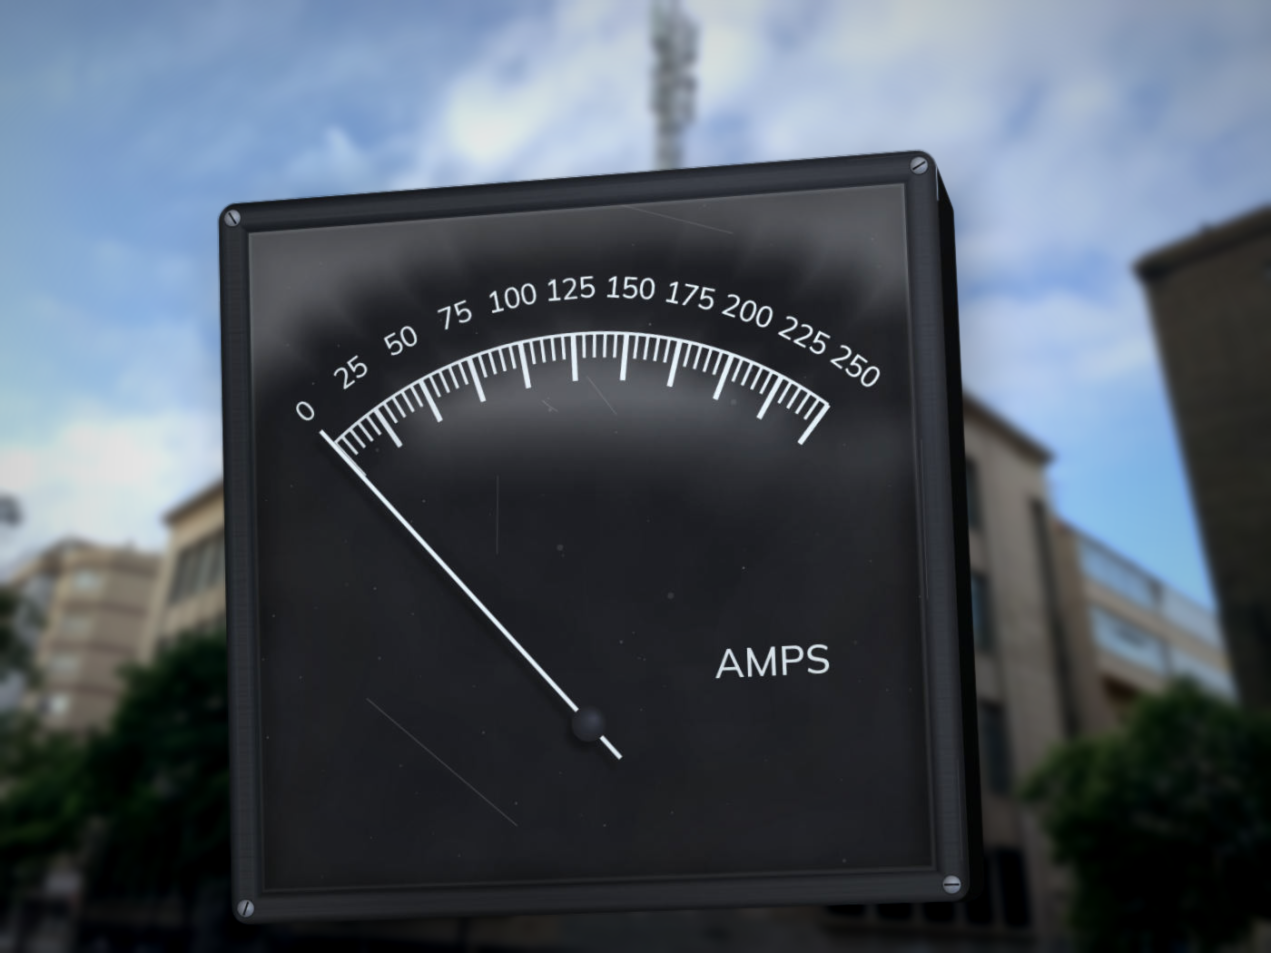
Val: 0 A
